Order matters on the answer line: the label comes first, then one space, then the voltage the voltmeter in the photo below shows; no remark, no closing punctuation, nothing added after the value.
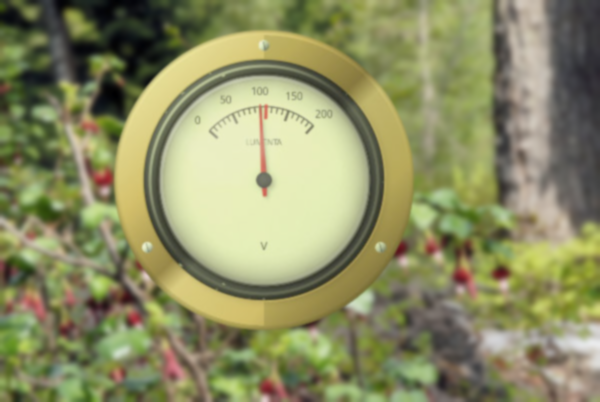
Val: 100 V
